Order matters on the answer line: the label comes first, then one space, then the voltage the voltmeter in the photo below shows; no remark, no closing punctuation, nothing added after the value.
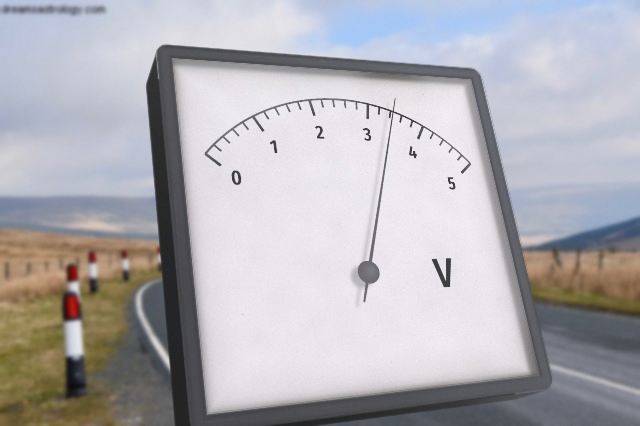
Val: 3.4 V
